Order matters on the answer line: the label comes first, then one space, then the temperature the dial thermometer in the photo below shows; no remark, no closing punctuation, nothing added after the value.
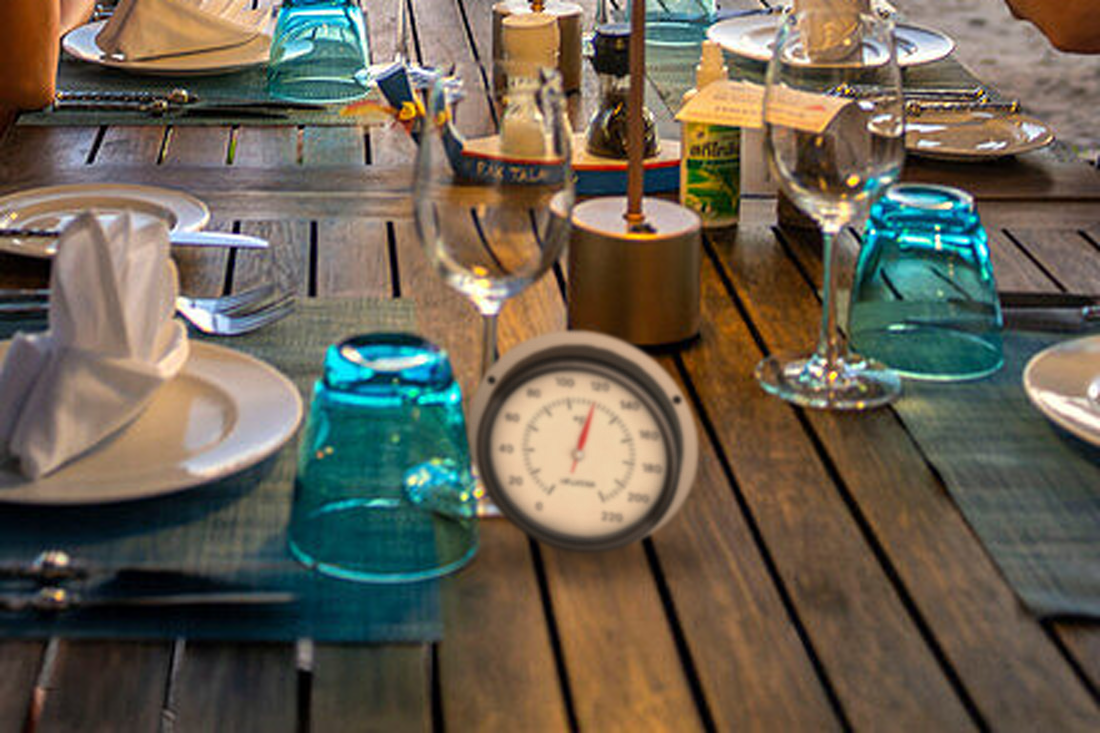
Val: 120 °F
